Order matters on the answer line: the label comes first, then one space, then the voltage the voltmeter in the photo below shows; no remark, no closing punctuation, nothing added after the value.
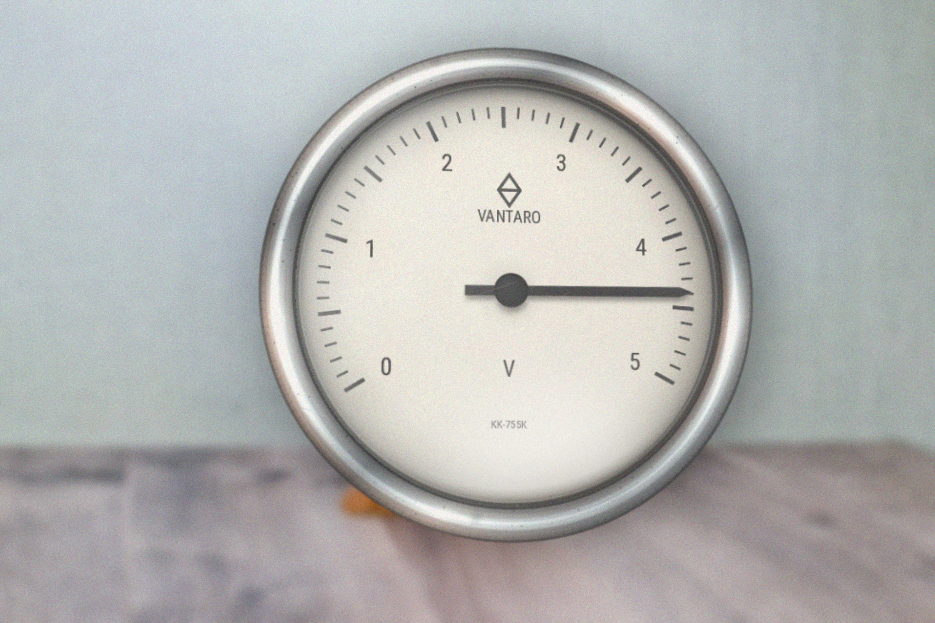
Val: 4.4 V
